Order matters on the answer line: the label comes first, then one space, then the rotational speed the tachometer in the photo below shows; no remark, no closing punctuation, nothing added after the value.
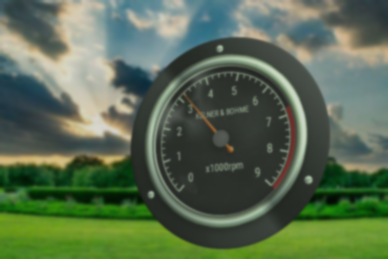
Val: 3200 rpm
